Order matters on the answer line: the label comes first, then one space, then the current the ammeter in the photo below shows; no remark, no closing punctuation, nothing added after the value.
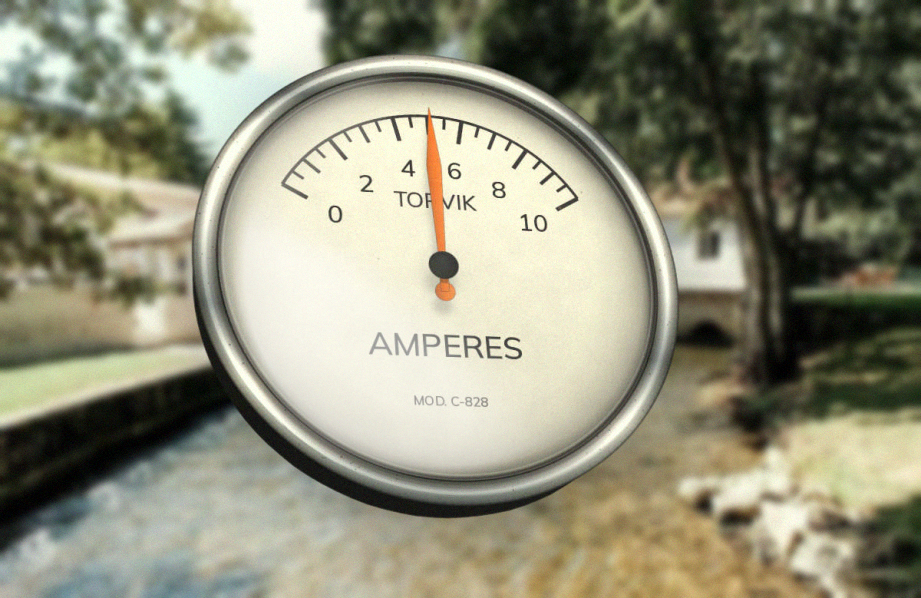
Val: 5 A
